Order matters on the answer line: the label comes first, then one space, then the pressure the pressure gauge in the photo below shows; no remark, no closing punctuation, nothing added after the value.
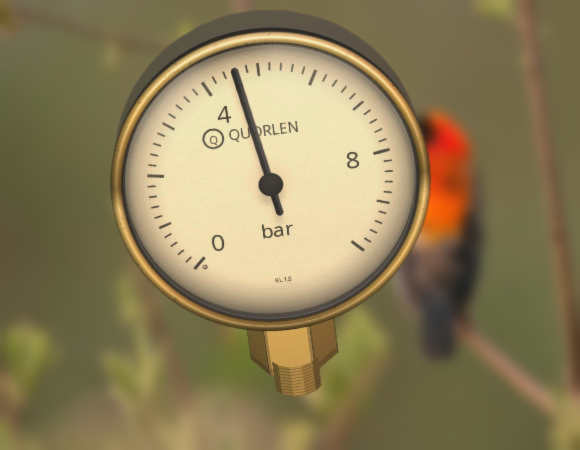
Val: 4.6 bar
